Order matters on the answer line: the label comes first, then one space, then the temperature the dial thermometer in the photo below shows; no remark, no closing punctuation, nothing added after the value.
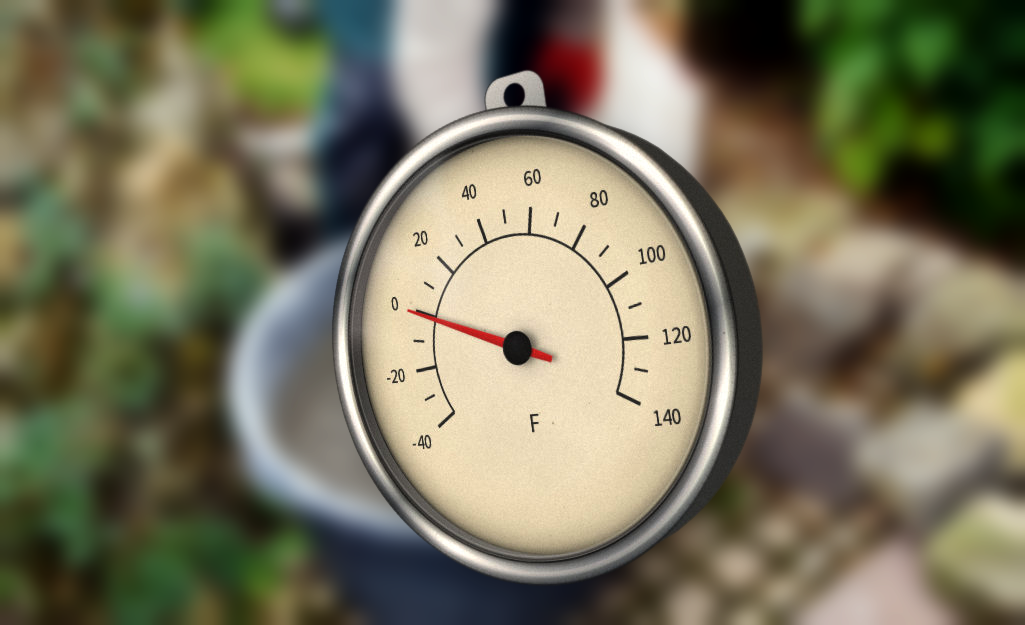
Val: 0 °F
